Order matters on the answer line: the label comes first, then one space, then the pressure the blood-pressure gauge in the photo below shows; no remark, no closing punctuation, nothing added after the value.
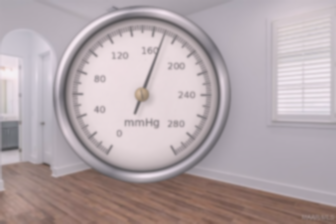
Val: 170 mmHg
